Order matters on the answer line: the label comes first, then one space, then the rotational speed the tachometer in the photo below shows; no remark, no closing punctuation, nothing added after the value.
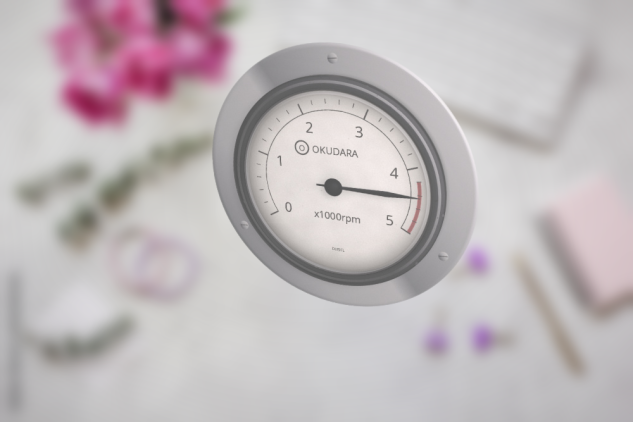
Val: 4400 rpm
